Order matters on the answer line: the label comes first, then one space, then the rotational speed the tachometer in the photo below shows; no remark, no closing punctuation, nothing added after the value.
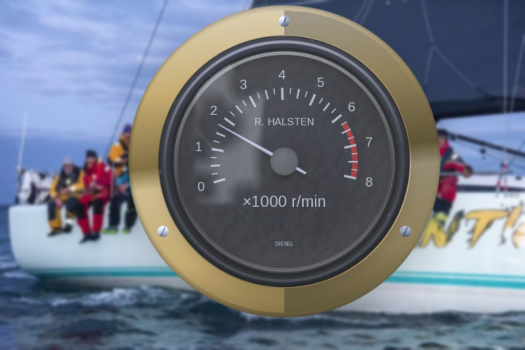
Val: 1750 rpm
